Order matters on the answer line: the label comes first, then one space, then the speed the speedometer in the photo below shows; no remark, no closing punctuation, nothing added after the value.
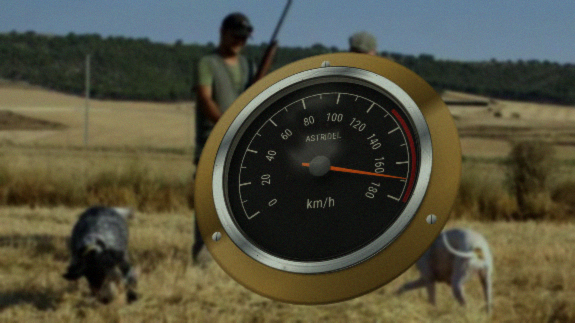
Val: 170 km/h
